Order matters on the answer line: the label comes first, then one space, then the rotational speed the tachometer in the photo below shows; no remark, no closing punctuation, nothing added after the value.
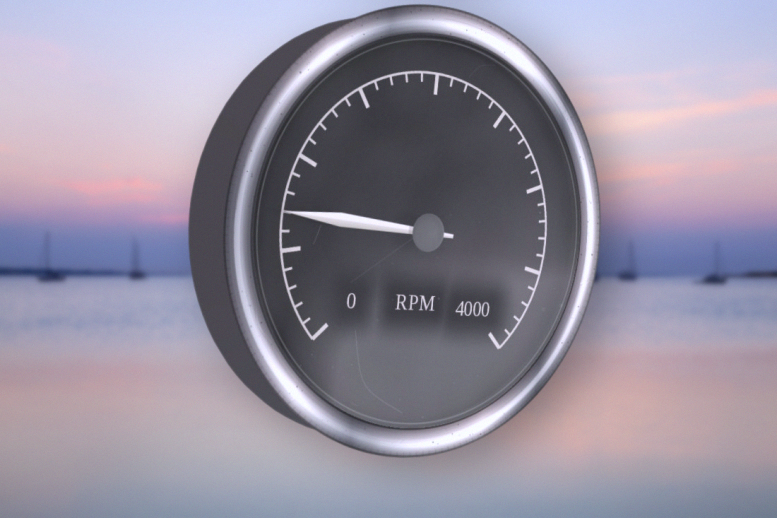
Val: 700 rpm
